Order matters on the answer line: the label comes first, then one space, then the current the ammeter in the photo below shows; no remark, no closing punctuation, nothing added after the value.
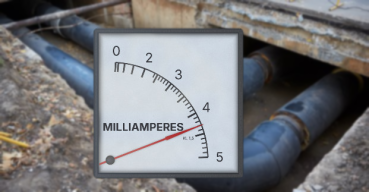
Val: 4.3 mA
